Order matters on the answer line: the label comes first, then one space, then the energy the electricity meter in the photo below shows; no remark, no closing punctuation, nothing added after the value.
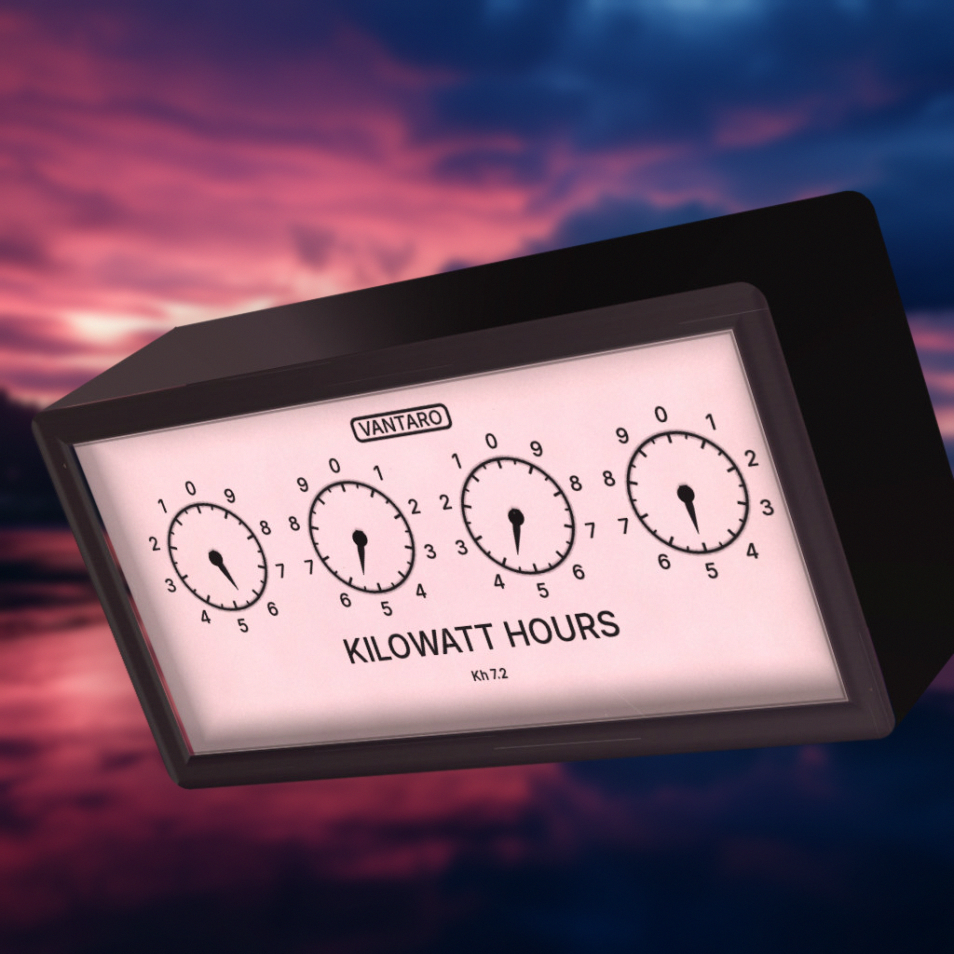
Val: 5545 kWh
